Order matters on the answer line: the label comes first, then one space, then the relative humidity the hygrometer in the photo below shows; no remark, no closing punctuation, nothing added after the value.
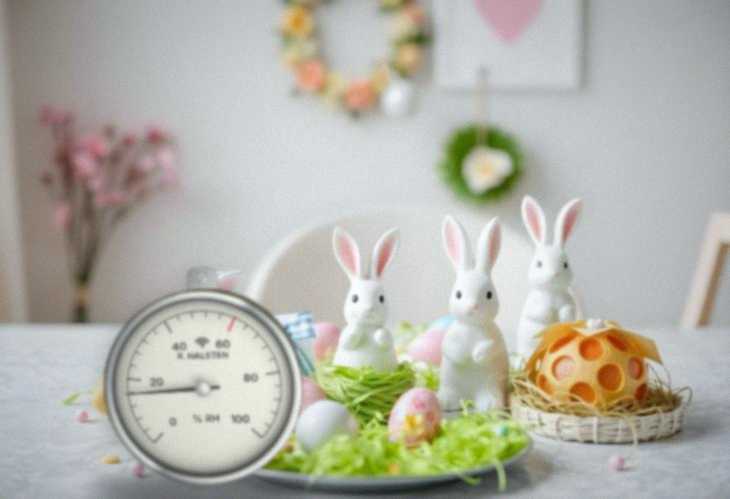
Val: 16 %
